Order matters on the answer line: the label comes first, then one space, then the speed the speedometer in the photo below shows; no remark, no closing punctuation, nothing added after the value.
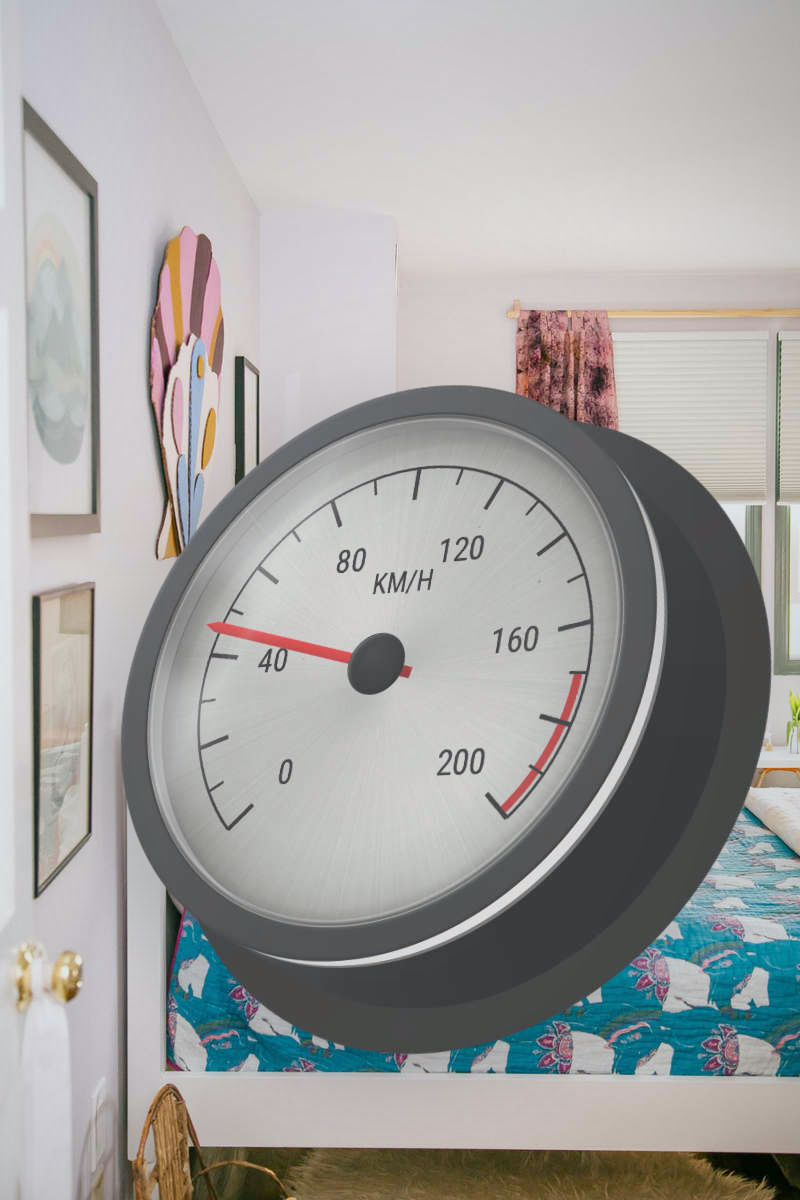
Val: 45 km/h
